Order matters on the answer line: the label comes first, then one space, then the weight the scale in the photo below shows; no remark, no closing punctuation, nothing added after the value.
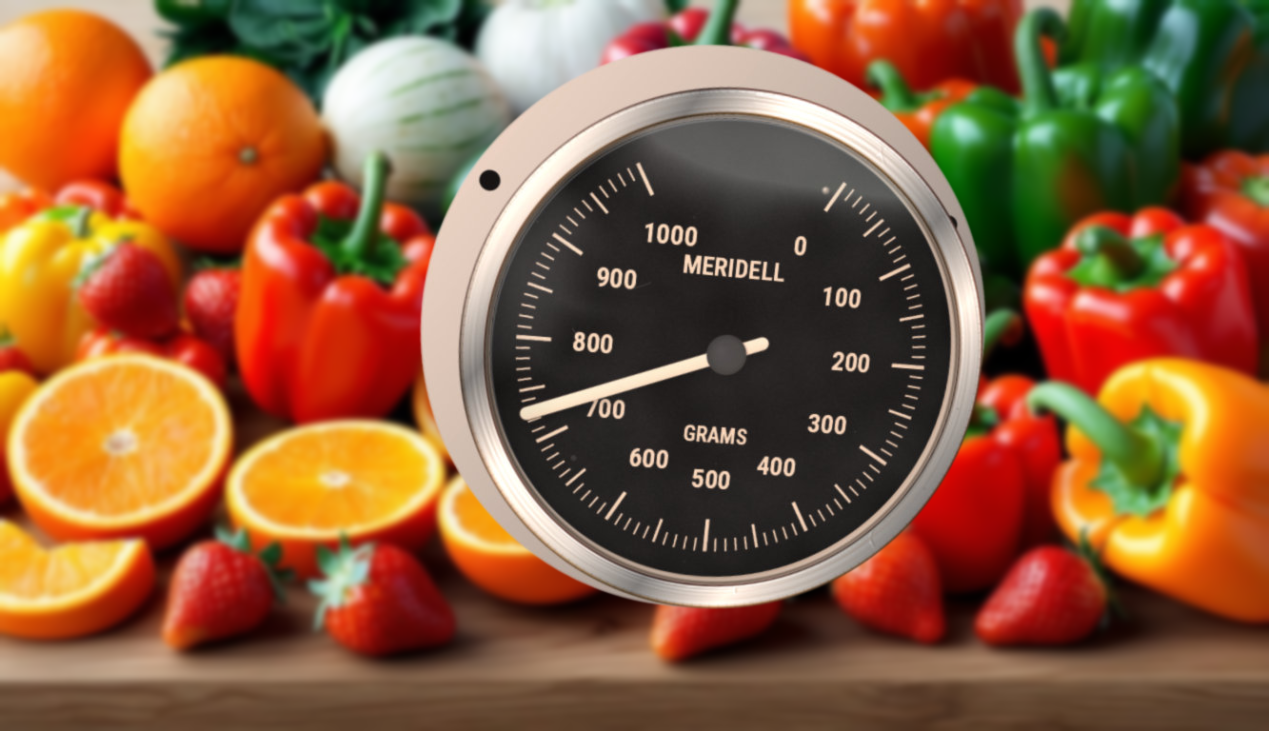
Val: 730 g
